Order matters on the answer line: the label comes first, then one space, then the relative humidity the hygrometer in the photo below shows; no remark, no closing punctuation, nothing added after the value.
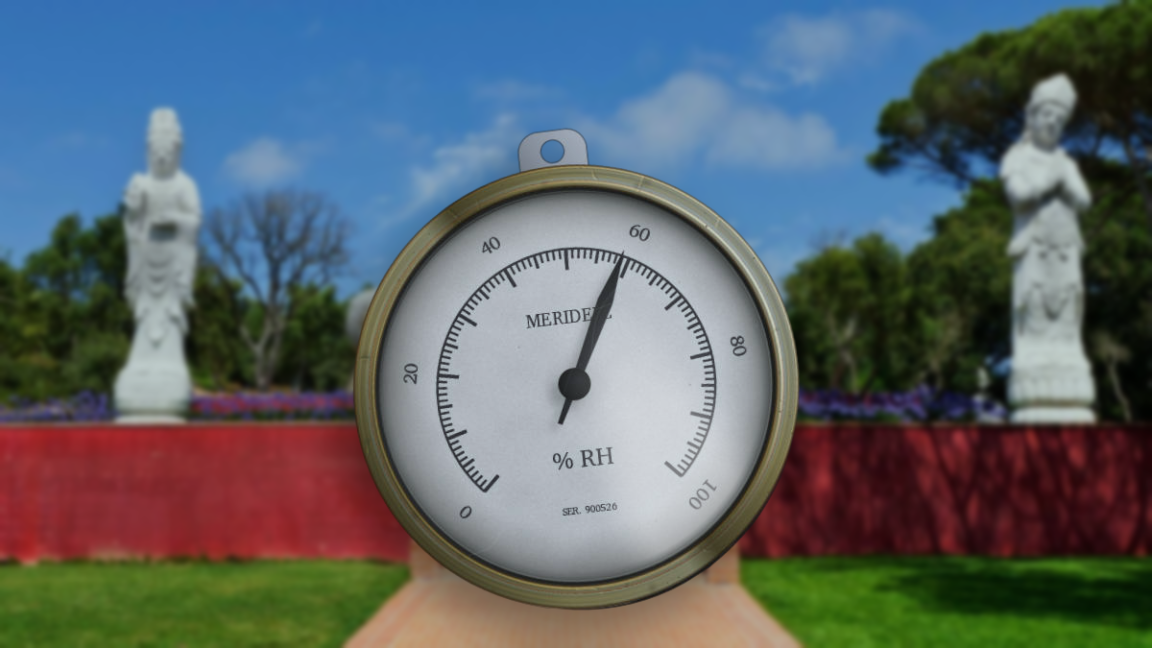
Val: 59 %
